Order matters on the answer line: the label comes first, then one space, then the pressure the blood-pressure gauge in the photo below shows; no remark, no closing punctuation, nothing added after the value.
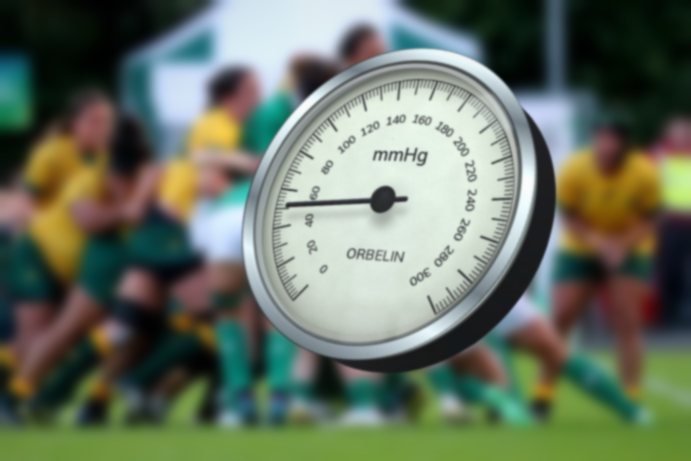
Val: 50 mmHg
